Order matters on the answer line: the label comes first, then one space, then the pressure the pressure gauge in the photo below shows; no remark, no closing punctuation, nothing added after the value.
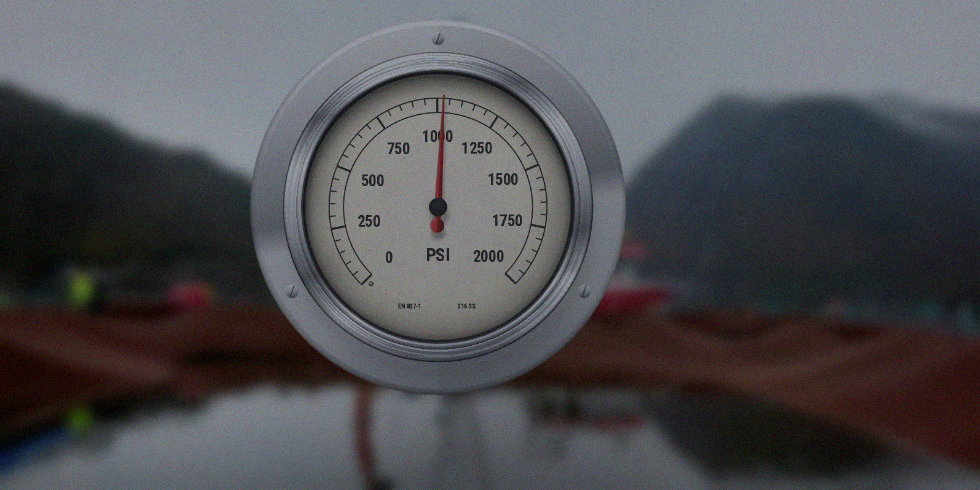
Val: 1025 psi
